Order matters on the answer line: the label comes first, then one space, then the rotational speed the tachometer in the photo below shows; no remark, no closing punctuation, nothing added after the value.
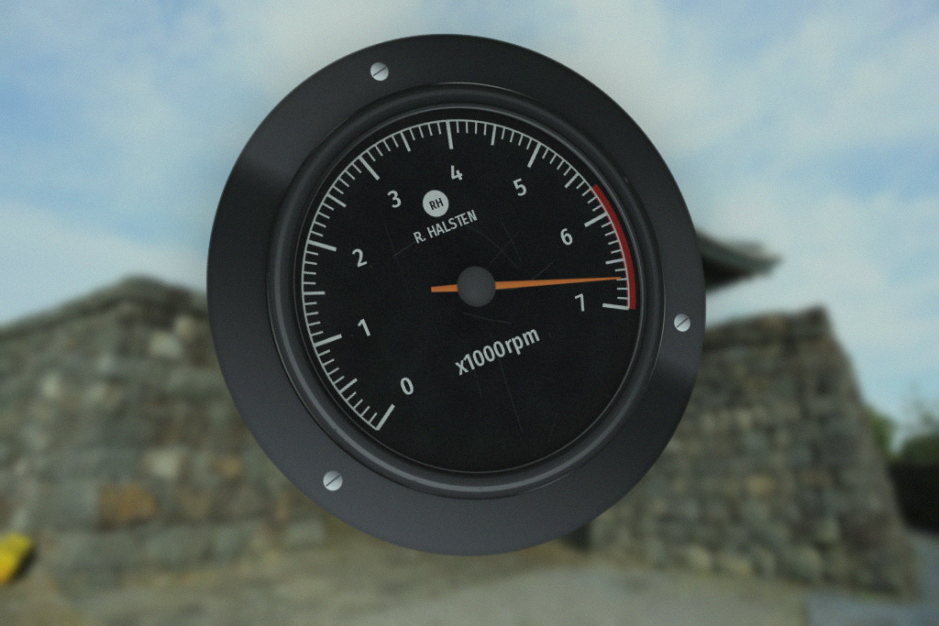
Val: 6700 rpm
